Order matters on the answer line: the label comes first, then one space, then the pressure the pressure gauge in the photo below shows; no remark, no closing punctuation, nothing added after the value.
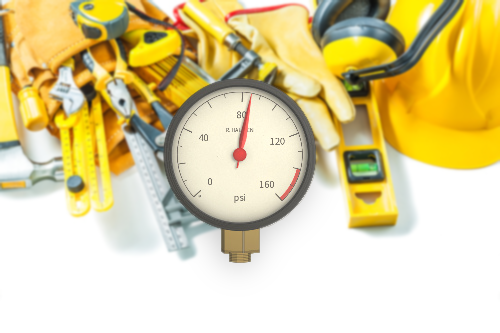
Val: 85 psi
